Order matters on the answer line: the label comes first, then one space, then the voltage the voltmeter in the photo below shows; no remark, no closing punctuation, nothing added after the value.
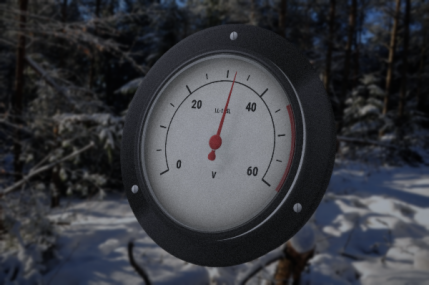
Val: 32.5 V
